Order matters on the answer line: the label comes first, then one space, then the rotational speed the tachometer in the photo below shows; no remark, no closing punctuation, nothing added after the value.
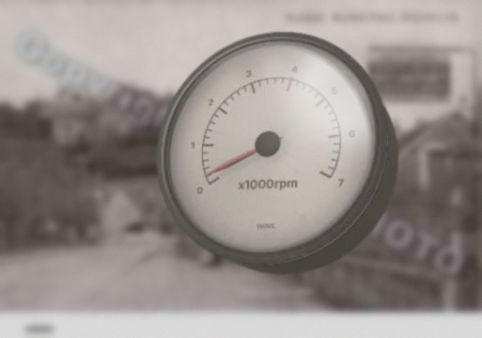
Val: 200 rpm
